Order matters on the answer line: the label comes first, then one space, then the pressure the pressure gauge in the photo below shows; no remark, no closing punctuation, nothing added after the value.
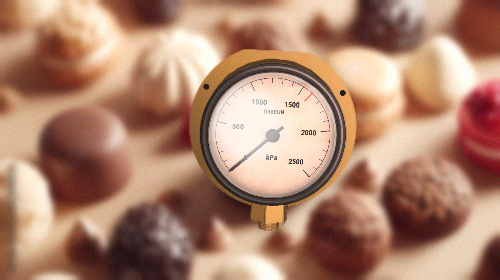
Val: 0 kPa
